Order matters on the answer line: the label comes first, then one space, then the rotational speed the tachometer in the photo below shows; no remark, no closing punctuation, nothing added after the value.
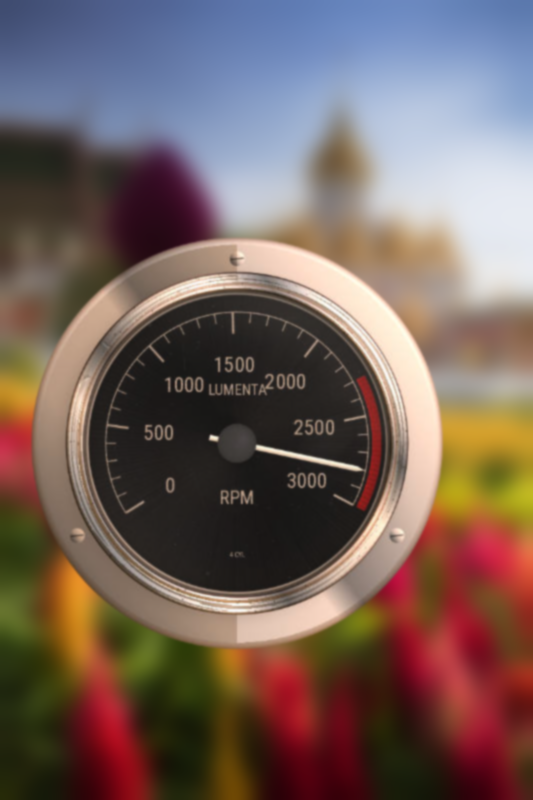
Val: 2800 rpm
